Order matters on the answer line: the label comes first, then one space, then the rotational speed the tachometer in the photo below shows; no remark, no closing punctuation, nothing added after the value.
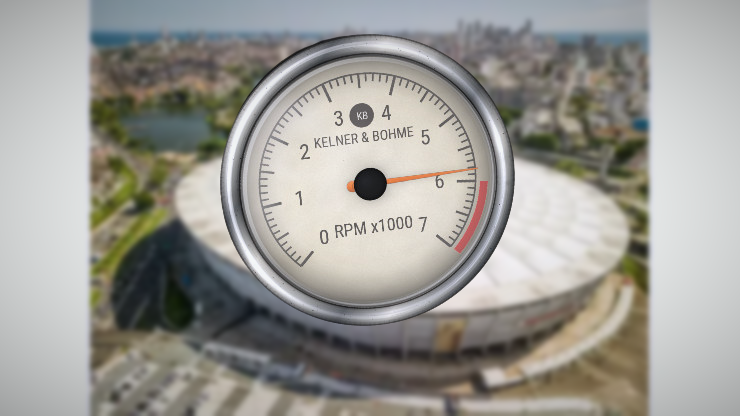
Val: 5800 rpm
